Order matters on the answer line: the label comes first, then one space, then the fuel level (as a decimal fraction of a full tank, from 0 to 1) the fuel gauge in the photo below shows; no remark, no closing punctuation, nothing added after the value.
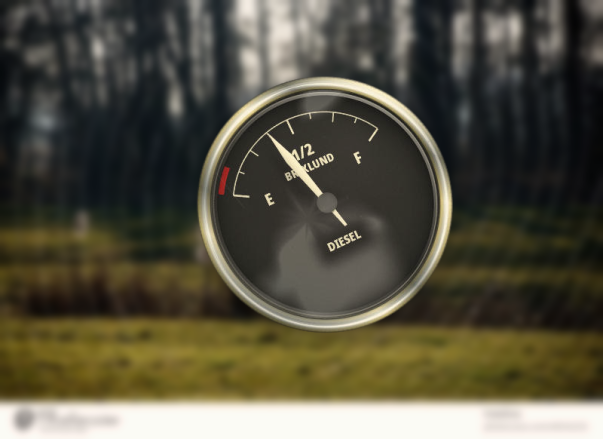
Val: 0.375
